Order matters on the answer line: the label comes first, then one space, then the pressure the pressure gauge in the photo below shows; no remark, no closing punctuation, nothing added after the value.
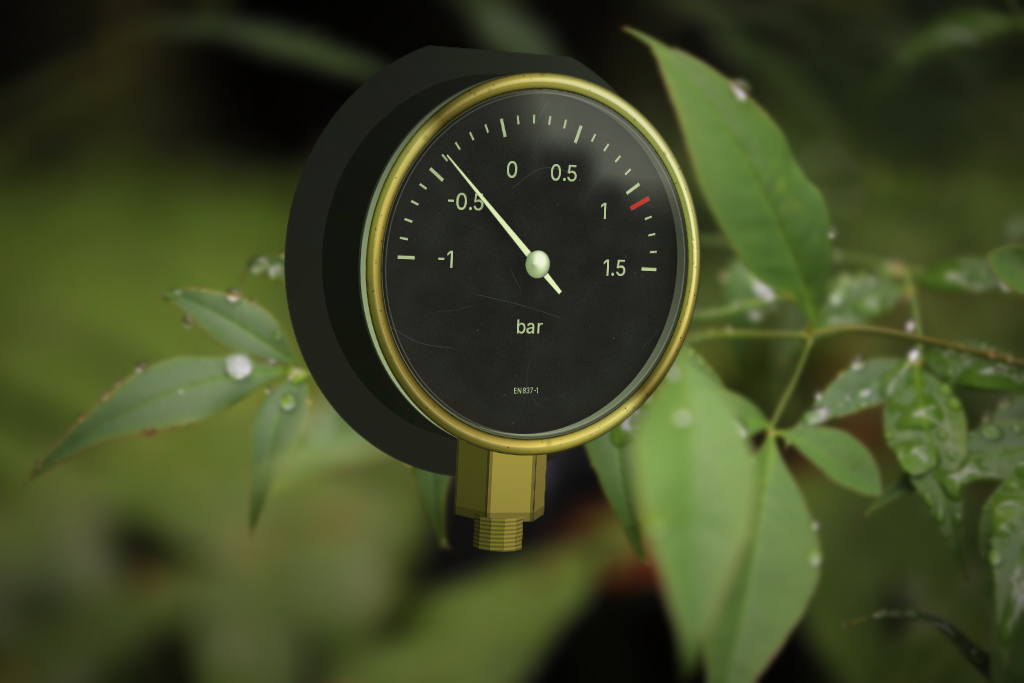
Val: -0.4 bar
